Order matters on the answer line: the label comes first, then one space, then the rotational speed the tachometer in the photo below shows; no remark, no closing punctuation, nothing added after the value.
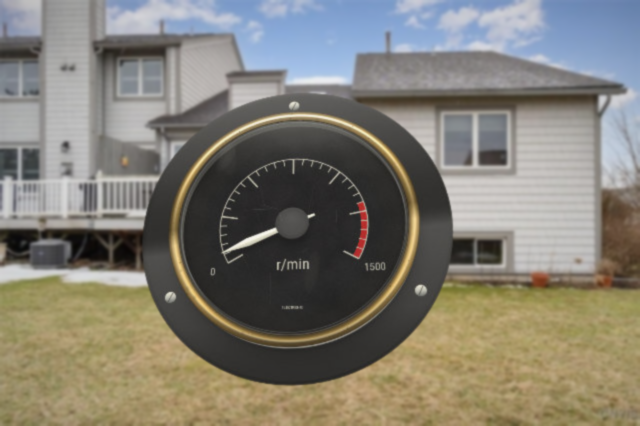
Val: 50 rpm
